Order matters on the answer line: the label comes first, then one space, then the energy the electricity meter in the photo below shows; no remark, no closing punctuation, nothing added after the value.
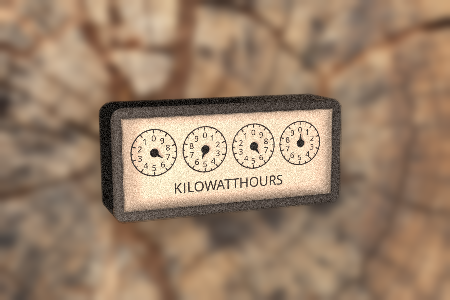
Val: 6560 kWh
